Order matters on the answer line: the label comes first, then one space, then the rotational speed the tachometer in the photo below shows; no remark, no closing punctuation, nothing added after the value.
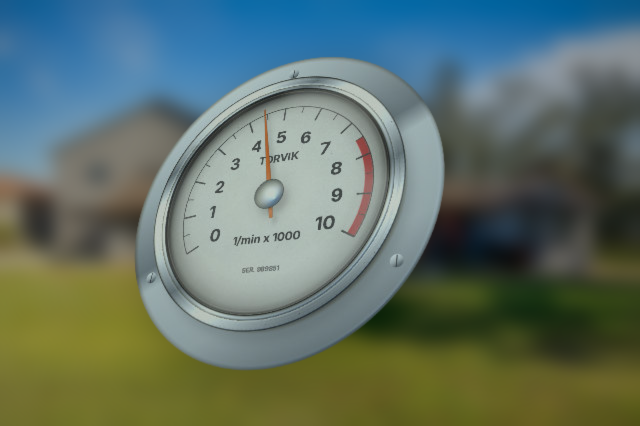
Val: 4500 rpm
